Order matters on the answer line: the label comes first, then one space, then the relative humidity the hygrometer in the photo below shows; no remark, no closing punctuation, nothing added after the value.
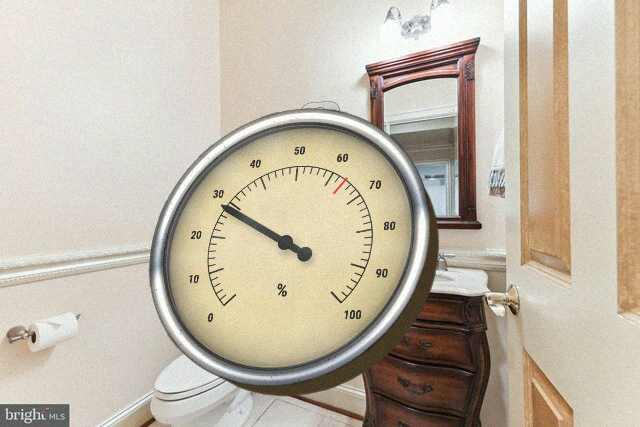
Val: 28 %
